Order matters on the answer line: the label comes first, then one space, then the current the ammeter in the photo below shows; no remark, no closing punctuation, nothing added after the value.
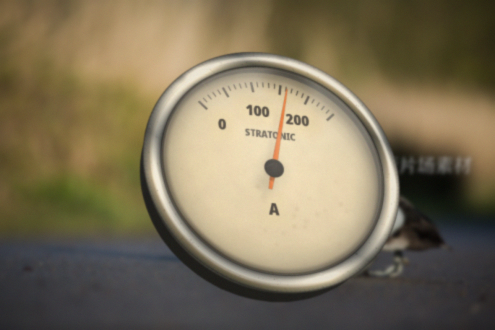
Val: 160 A
